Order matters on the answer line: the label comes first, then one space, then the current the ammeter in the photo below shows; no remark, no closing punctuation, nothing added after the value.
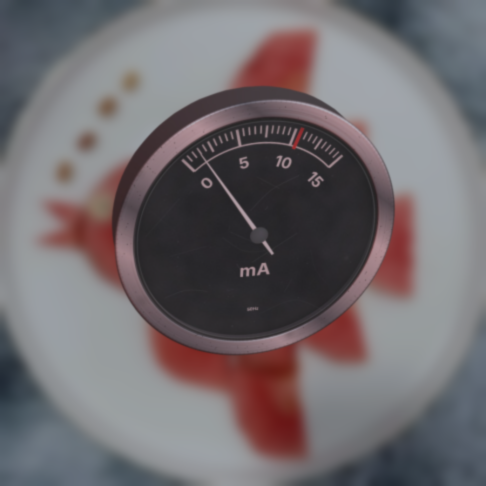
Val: 1.5 mA
